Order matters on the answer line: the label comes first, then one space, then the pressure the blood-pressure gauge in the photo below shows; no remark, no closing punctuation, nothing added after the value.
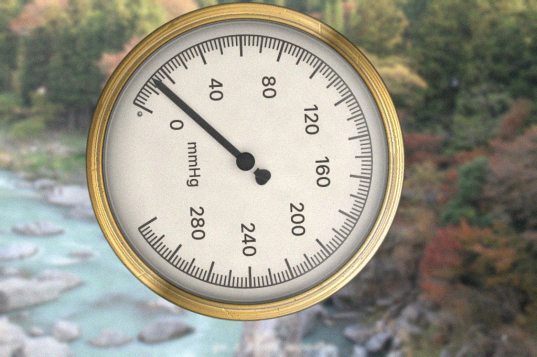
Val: 14 mmHg
